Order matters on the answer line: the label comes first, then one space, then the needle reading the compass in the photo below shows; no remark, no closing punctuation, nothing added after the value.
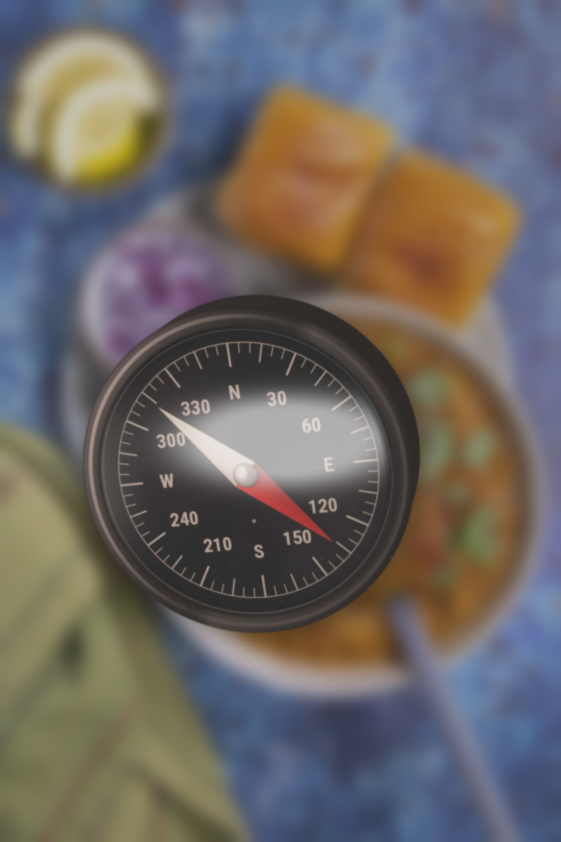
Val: 135 °
